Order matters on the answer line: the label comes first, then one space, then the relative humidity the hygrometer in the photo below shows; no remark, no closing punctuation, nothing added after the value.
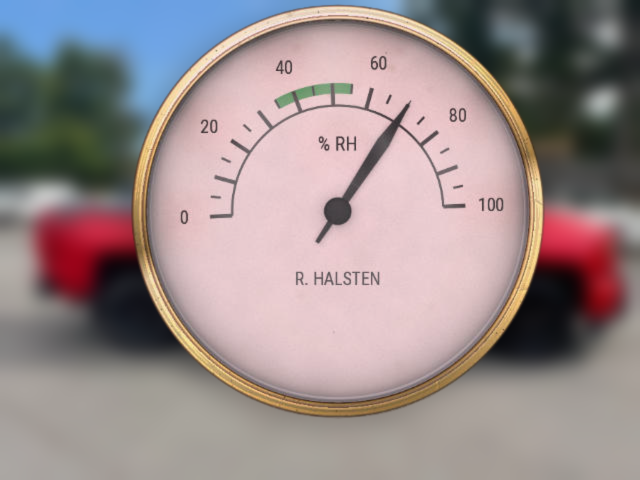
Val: 70 %
